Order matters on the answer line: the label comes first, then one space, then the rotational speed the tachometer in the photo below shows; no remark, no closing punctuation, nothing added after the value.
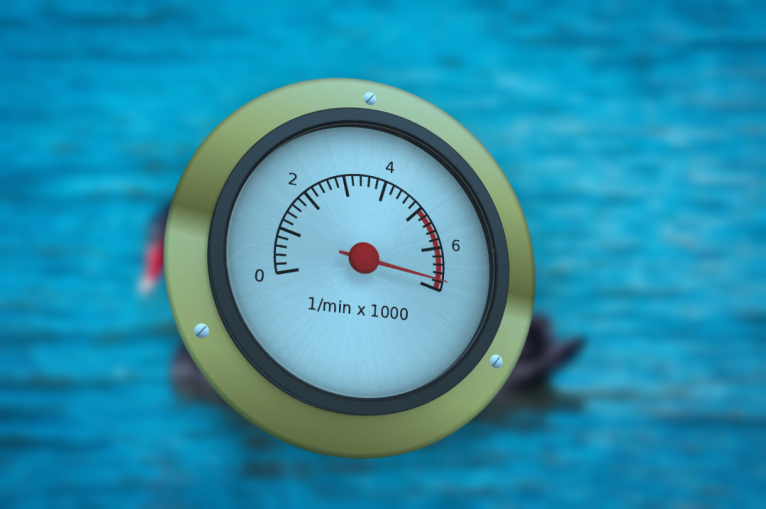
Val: 6800 rpm
